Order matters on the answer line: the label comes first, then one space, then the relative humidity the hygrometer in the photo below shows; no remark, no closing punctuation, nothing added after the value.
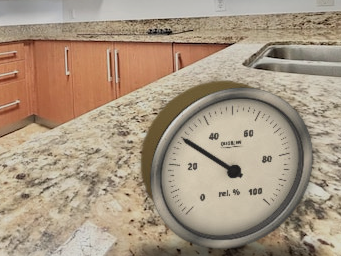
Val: 30 %
